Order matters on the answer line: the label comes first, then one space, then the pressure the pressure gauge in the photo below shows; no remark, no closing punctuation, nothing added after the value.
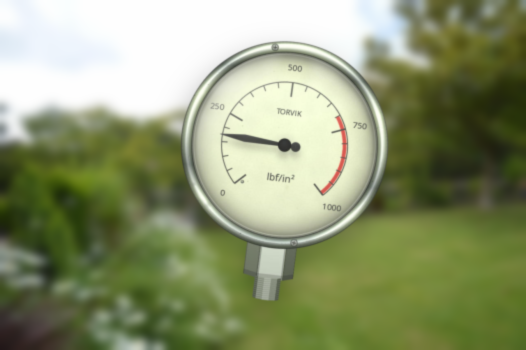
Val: 175 psi
